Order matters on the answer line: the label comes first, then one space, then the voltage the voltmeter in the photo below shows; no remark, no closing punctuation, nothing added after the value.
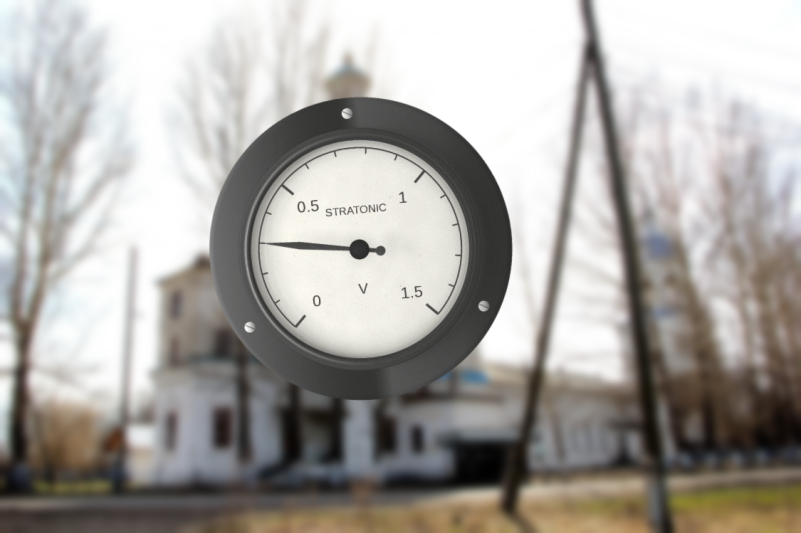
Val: 0.3 V
